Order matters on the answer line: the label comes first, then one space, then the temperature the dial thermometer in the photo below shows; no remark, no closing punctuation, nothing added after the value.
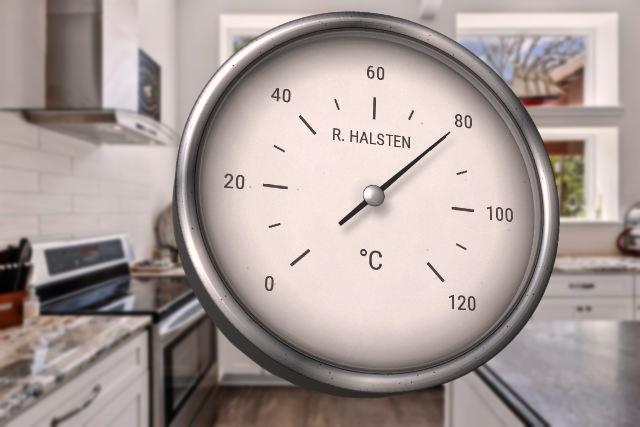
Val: 80 °C
